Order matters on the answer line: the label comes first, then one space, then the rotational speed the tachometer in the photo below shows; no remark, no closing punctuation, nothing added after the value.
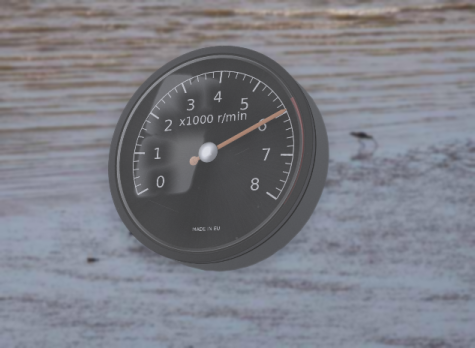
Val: 6000 rpm
